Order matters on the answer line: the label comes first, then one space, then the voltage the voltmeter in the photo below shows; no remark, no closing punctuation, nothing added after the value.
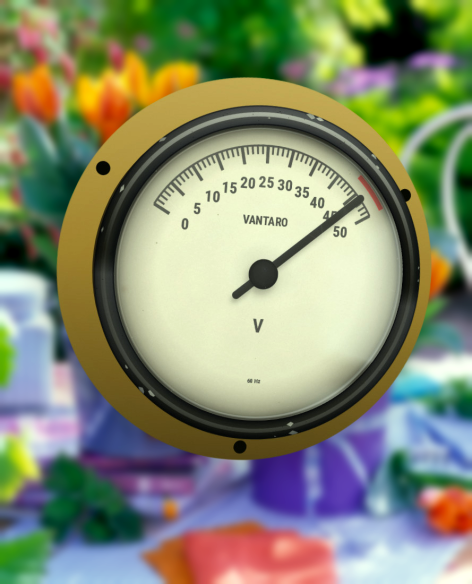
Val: 46 V
